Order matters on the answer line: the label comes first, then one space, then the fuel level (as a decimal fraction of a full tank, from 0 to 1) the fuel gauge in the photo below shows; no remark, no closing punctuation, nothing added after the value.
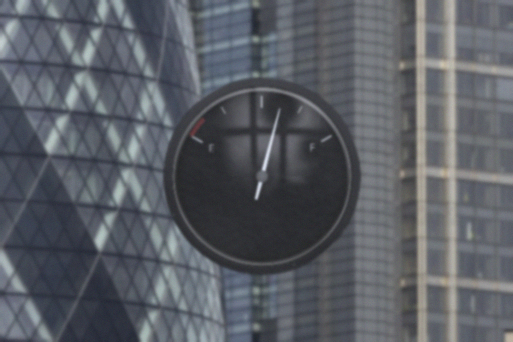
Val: 0.625
